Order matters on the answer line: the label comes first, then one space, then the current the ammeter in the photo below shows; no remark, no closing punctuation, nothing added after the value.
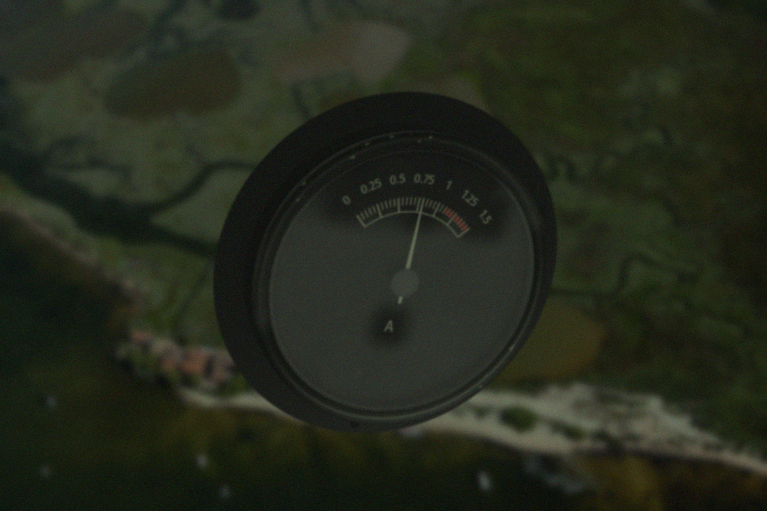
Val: 0.75 A
